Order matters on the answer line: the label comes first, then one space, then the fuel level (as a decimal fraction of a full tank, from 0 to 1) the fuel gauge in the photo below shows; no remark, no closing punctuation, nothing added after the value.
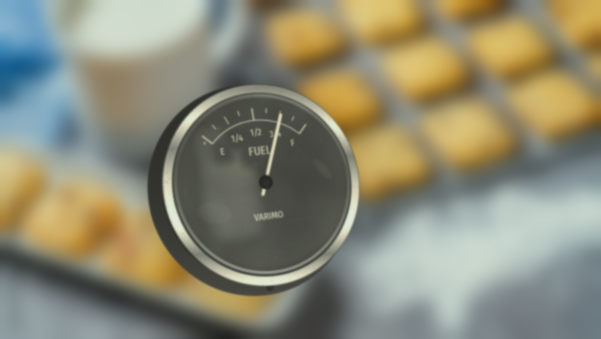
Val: 0.75
